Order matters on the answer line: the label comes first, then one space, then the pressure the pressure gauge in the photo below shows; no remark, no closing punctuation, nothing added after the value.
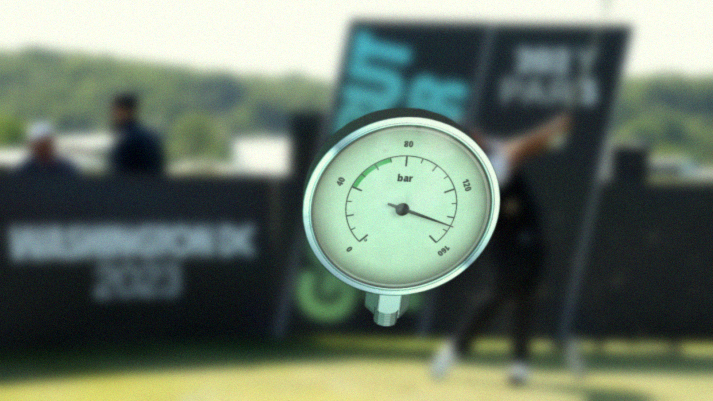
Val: 145 bar
